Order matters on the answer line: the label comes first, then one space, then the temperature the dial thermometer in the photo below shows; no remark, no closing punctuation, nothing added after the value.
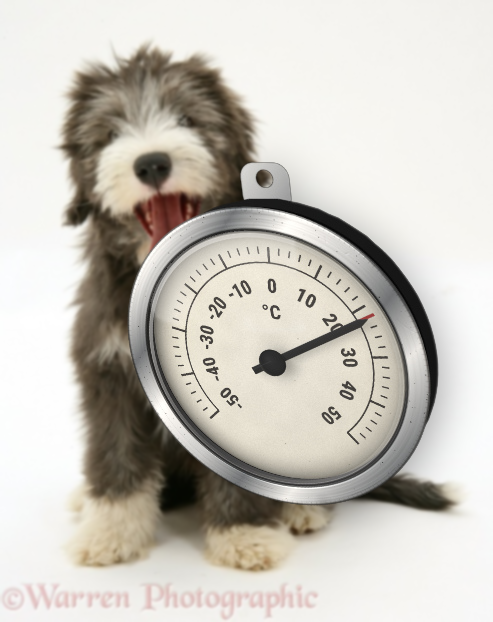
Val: 22 °C
